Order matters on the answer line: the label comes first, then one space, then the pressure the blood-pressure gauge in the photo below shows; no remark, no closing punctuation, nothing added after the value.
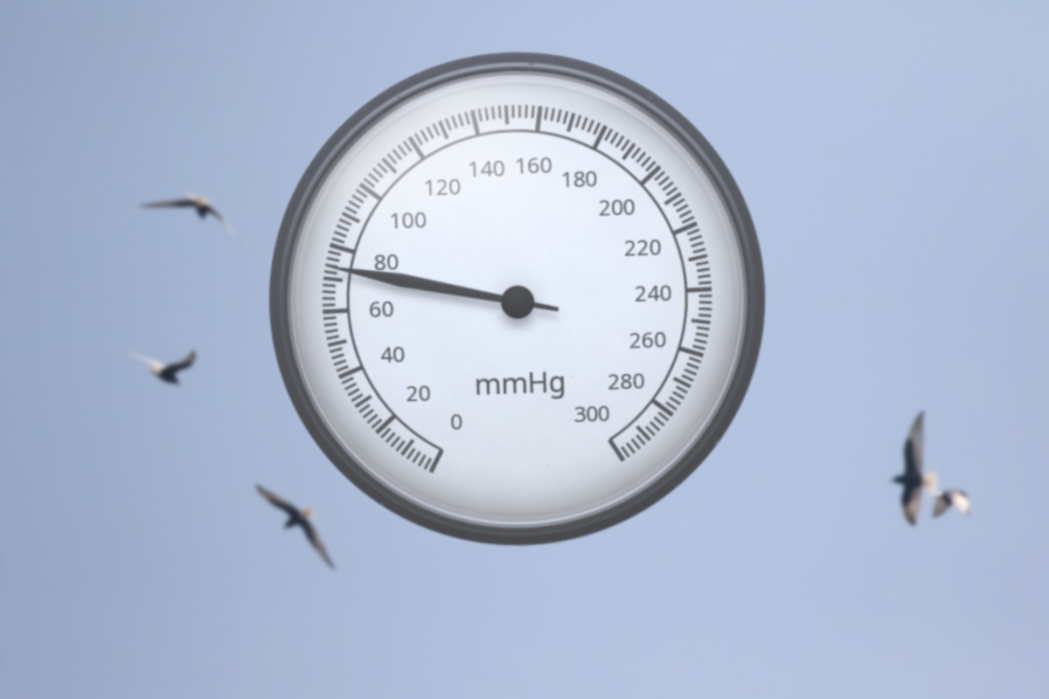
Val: 74 mmHg
